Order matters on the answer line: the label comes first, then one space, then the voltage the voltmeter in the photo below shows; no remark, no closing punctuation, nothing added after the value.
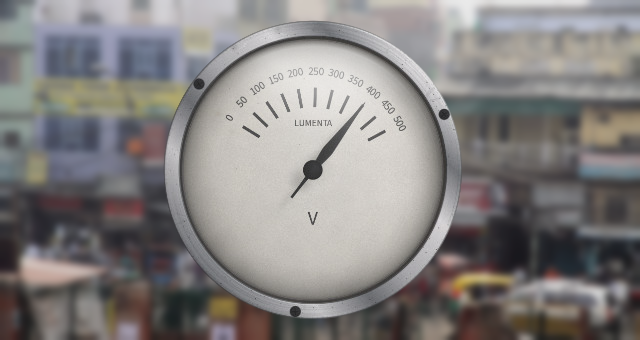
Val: 400 V
